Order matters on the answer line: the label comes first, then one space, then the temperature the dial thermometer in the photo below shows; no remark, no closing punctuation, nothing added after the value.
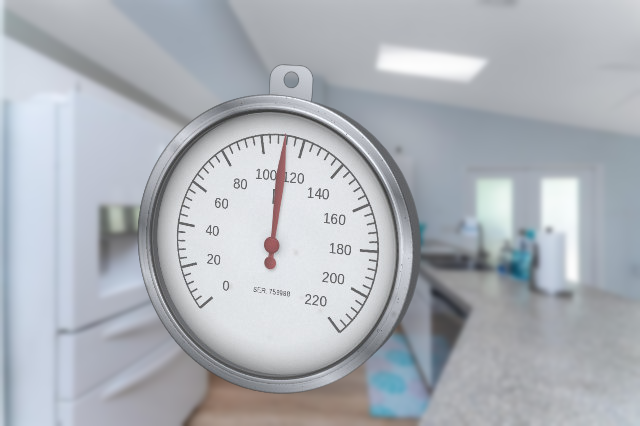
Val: 112 °F
